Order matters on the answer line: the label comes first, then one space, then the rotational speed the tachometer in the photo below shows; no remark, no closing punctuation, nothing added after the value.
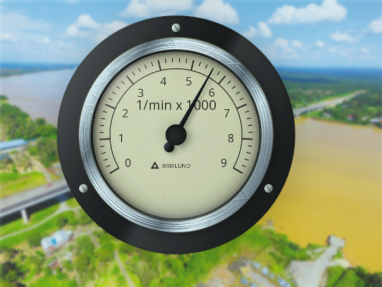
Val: 5600 rpm
